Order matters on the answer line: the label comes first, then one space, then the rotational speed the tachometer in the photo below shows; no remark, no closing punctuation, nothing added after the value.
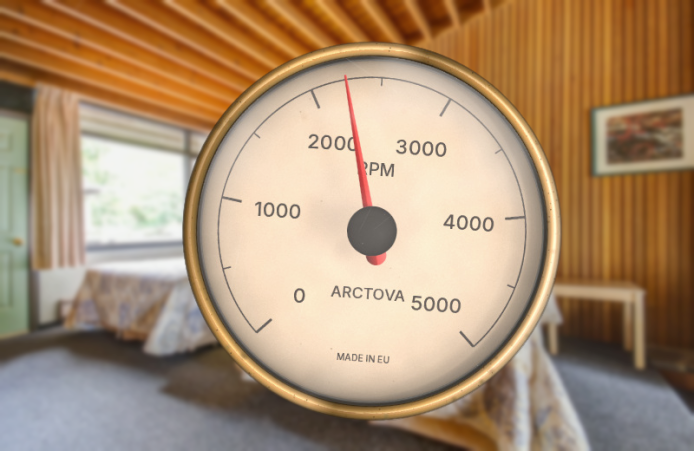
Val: 2250 rpm
